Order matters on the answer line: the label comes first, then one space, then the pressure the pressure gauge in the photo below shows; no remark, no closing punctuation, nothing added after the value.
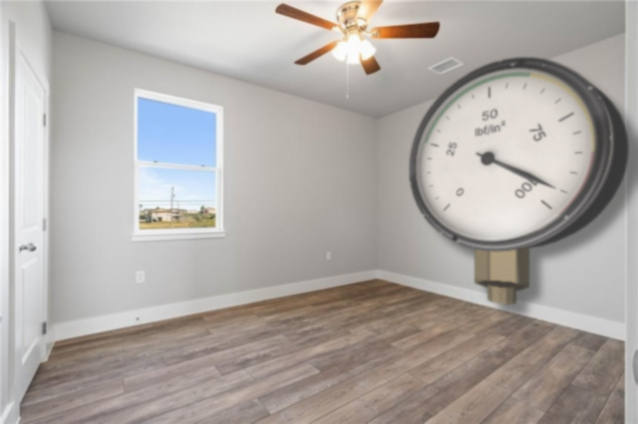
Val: 95 psi
